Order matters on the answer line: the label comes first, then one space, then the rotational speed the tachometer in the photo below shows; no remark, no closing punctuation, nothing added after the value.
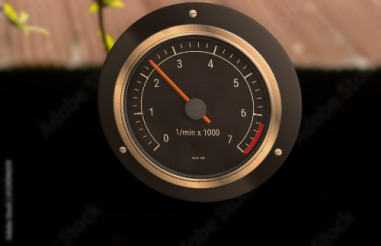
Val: 2400 rpm
